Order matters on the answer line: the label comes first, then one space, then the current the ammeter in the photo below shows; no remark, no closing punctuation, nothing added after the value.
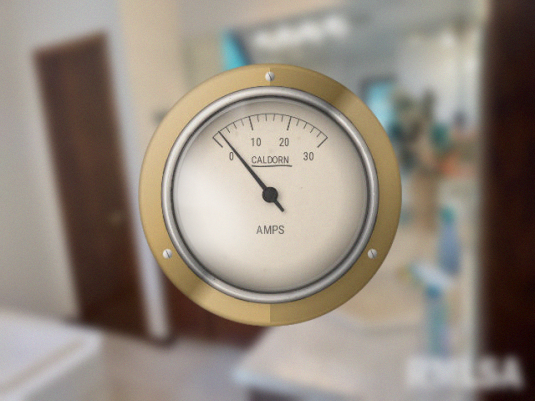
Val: 2 A
